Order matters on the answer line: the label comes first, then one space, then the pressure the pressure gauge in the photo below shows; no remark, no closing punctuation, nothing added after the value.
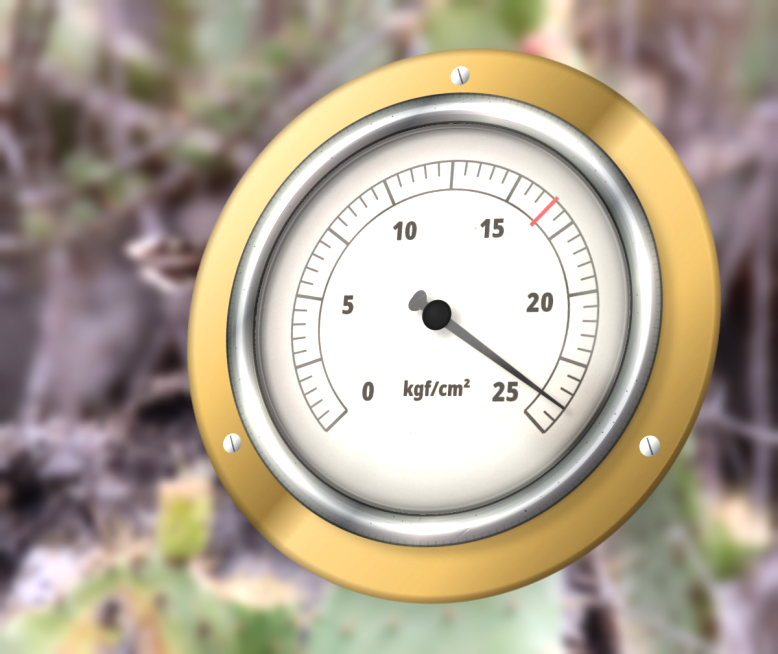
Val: 24 kg/cm²
